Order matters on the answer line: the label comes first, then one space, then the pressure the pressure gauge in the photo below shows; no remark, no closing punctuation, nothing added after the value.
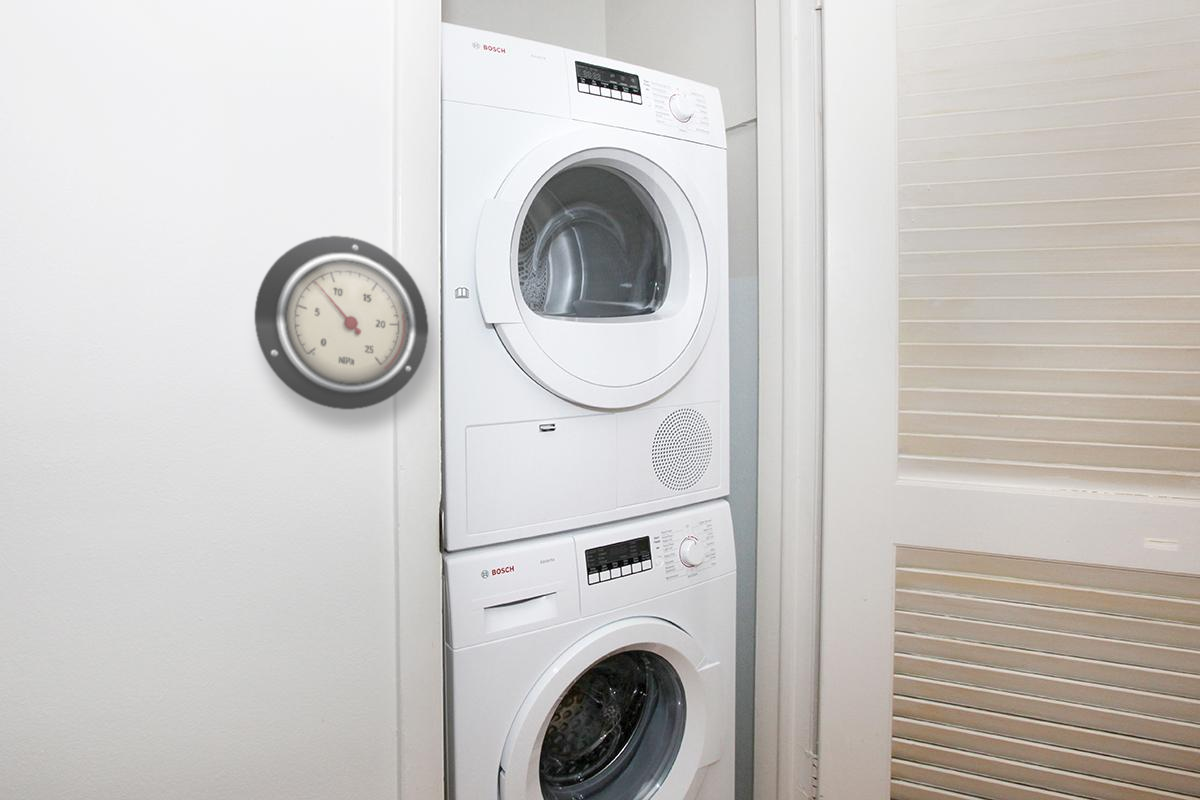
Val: 8 MPa
